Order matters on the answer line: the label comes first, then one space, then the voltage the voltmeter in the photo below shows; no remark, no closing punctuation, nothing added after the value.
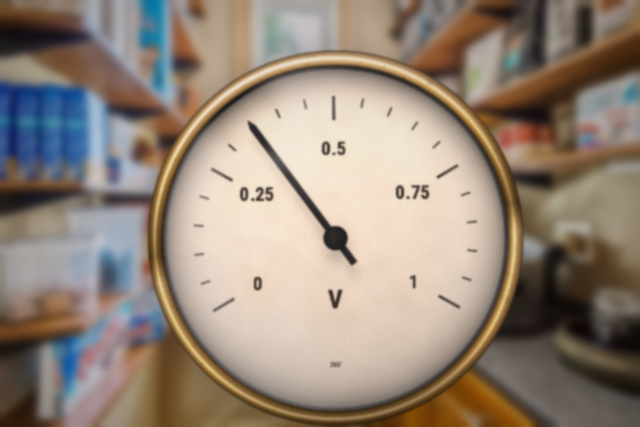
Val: 0.35 V
